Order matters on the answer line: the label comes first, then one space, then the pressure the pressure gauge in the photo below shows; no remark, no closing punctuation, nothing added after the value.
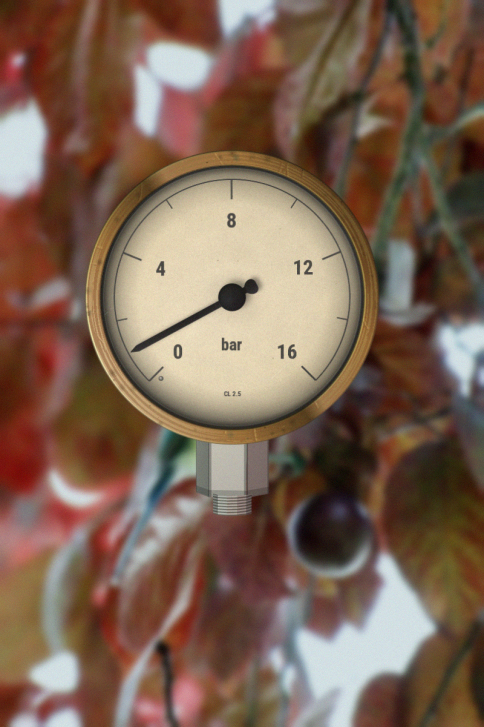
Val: 1 bar
